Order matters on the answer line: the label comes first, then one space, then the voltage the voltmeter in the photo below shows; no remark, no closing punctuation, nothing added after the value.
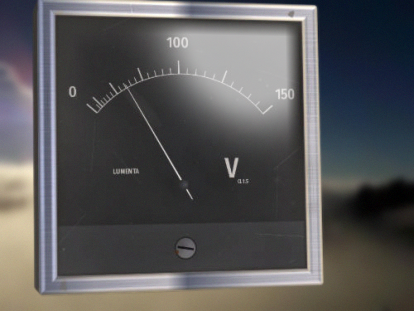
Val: 60 V
